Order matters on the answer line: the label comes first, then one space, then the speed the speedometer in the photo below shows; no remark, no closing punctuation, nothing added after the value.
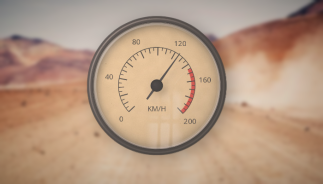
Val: 125 km/h
